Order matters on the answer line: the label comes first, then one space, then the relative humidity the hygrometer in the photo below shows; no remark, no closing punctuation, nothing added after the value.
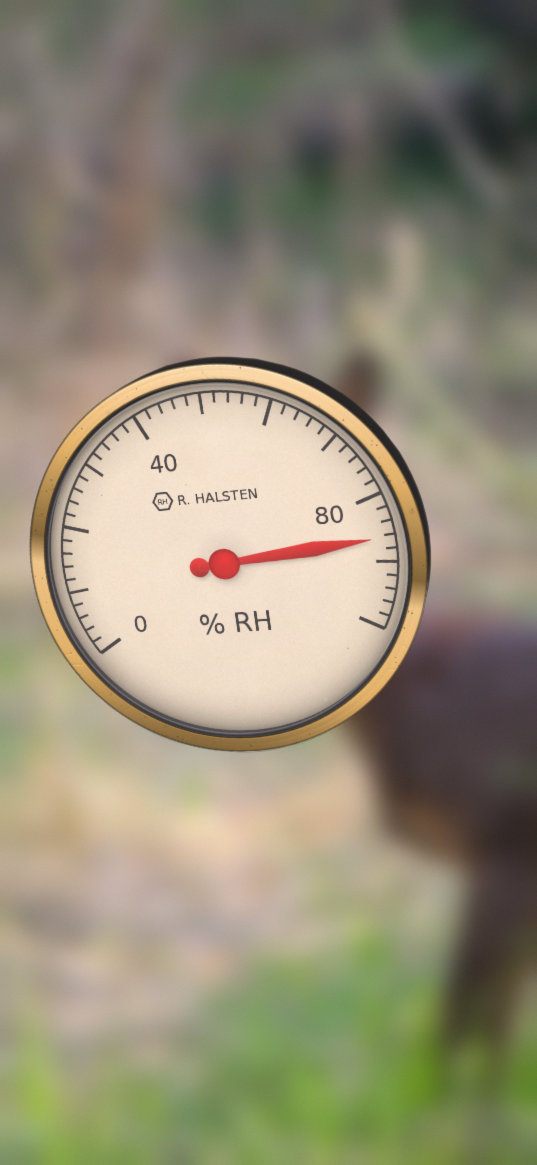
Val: 86 %
